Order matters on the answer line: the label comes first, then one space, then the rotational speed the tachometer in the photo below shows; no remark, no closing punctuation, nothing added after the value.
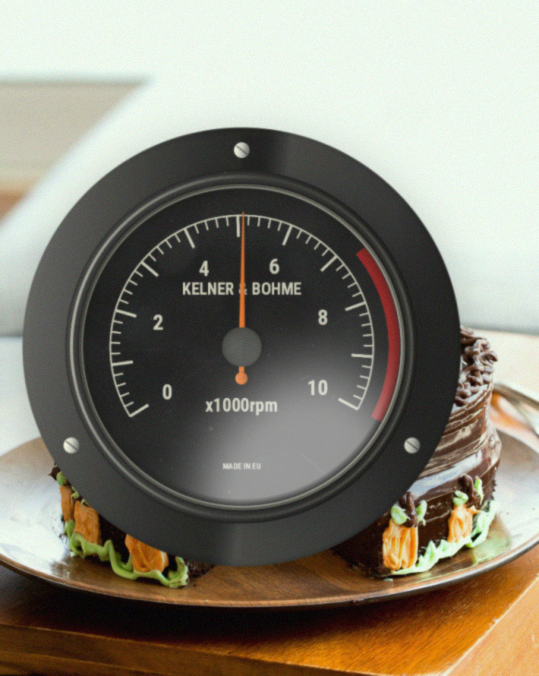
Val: 5100 rpm
